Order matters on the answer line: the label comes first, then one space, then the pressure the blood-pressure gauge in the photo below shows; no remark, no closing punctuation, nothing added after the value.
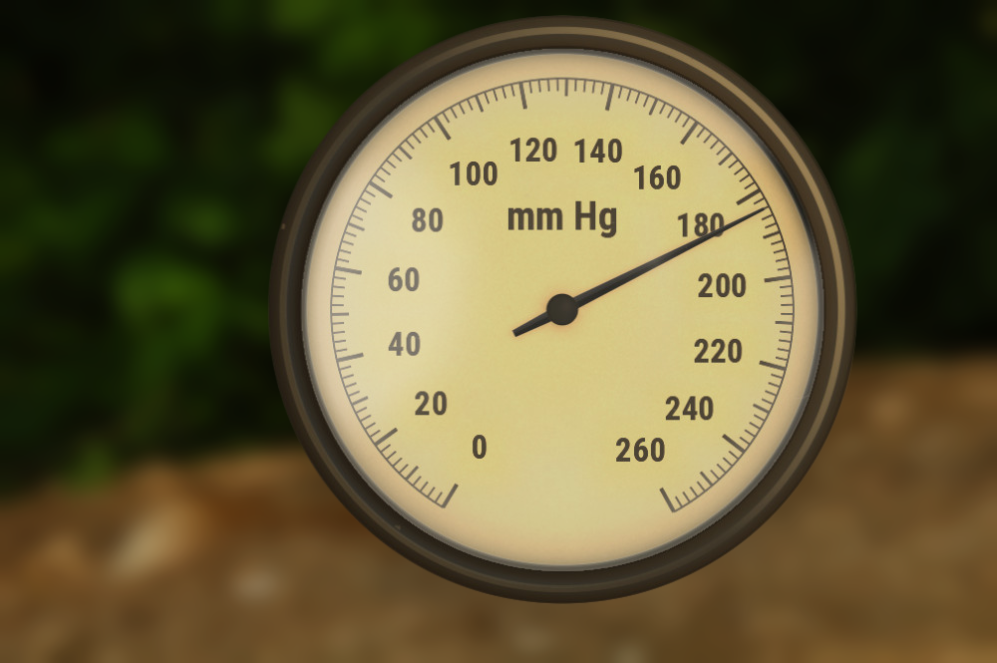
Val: 184 mmHg
